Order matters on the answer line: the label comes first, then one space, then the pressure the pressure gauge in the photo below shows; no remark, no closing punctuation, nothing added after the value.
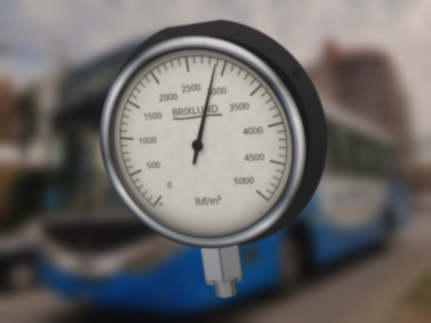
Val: 2900 psi
